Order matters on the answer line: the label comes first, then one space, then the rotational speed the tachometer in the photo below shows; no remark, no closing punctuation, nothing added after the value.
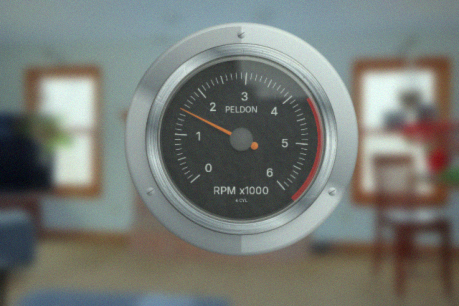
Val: 1500 rpm
